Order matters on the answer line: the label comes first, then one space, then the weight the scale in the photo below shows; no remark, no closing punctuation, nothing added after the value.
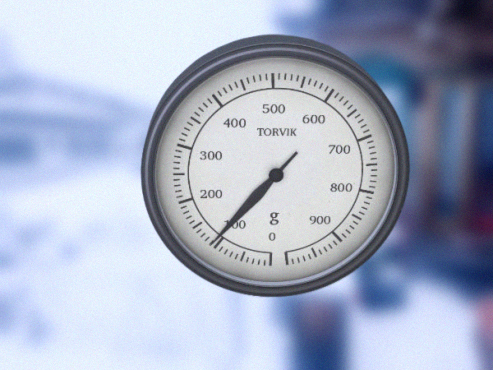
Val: 110 g
